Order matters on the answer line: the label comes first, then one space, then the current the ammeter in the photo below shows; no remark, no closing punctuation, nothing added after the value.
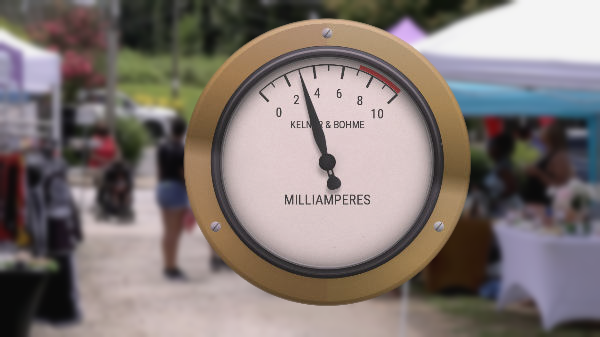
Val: 3 mA
